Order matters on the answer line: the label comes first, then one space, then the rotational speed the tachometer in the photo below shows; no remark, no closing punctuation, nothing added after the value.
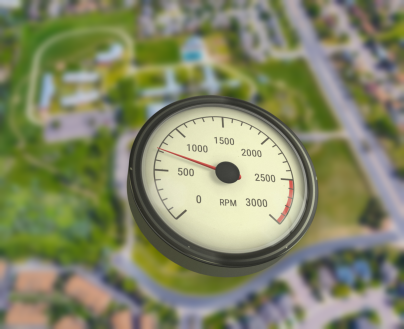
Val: 700 rpm
